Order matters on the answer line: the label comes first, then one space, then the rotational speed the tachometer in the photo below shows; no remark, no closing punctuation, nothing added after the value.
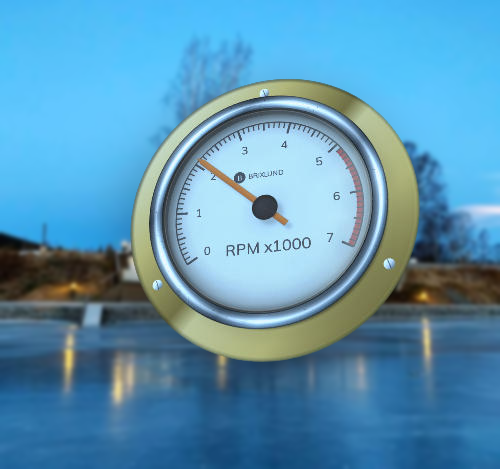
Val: 2100 rpm
